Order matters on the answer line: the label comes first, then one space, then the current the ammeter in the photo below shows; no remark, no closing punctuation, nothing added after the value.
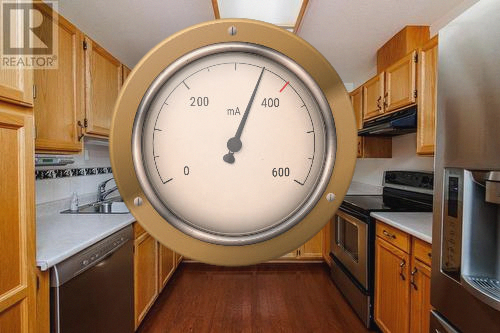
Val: 350 mA
